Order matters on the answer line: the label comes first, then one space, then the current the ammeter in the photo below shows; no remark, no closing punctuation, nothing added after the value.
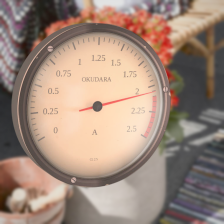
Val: 2.05 A
